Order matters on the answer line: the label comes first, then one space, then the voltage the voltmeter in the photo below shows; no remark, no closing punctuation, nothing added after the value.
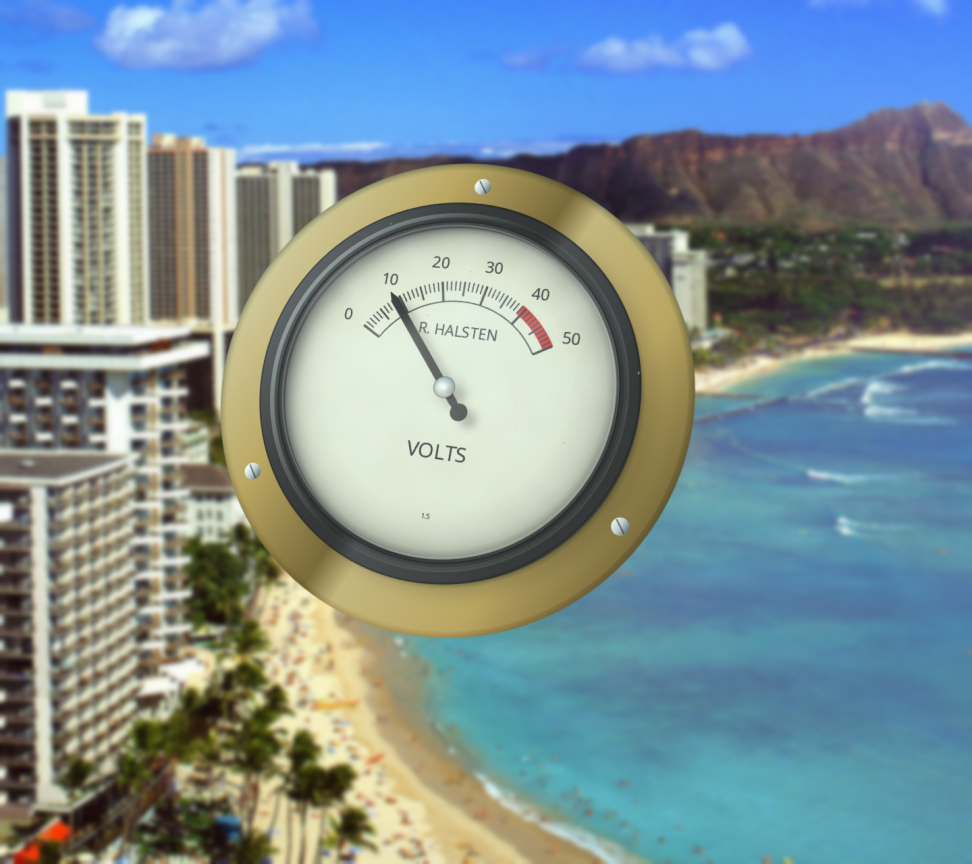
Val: 9 V
